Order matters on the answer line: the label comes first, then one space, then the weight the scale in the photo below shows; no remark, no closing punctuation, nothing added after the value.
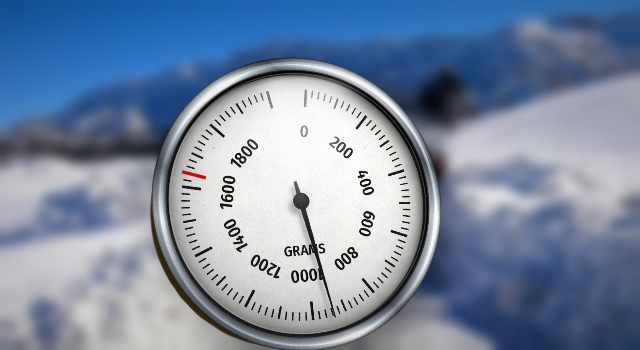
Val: 940 g
